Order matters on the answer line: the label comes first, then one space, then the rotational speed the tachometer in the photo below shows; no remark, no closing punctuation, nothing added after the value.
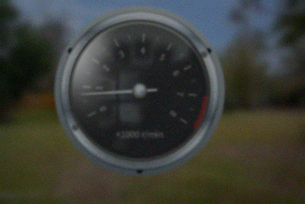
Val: 750 rpm
